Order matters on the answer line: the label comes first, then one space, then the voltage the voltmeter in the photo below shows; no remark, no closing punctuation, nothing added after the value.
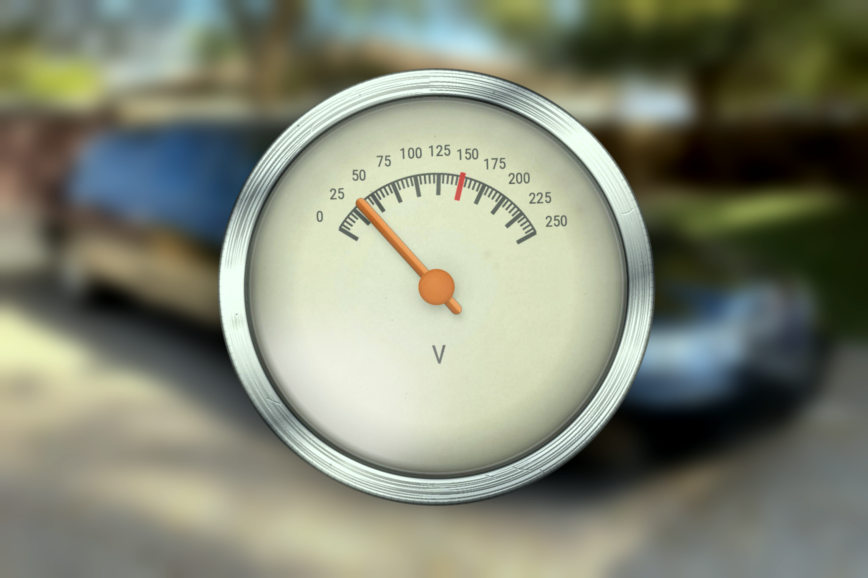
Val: 35 V
